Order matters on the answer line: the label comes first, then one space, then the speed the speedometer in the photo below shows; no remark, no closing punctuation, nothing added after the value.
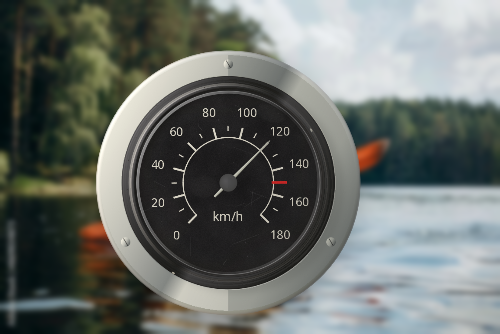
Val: 120 km/h
